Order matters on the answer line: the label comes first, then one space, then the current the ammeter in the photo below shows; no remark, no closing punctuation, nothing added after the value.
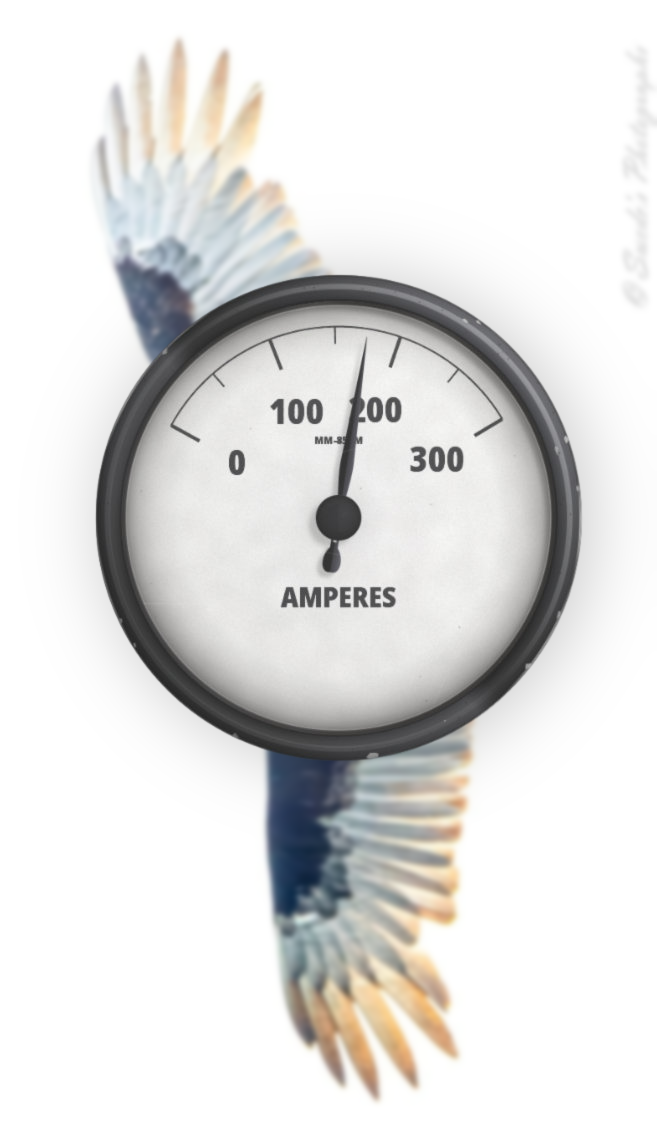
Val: 175 A
